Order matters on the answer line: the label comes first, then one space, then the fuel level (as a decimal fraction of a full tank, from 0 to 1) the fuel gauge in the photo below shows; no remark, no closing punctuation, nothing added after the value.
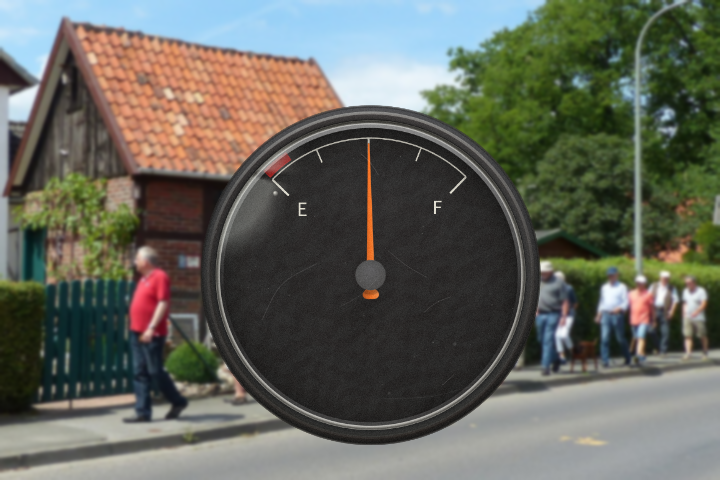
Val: 0.5
